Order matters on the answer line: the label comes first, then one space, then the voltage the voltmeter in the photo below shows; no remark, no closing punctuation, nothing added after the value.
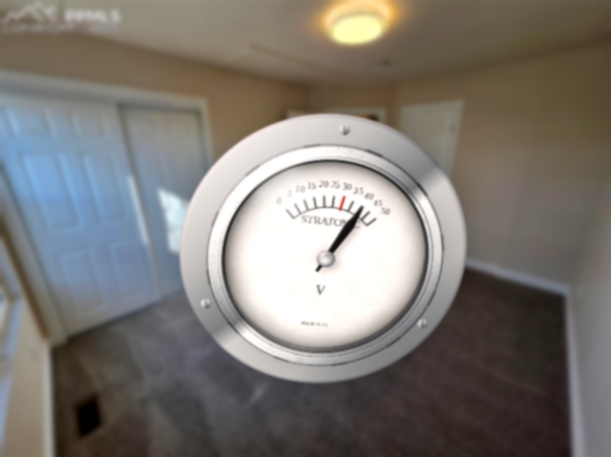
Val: 40 V
